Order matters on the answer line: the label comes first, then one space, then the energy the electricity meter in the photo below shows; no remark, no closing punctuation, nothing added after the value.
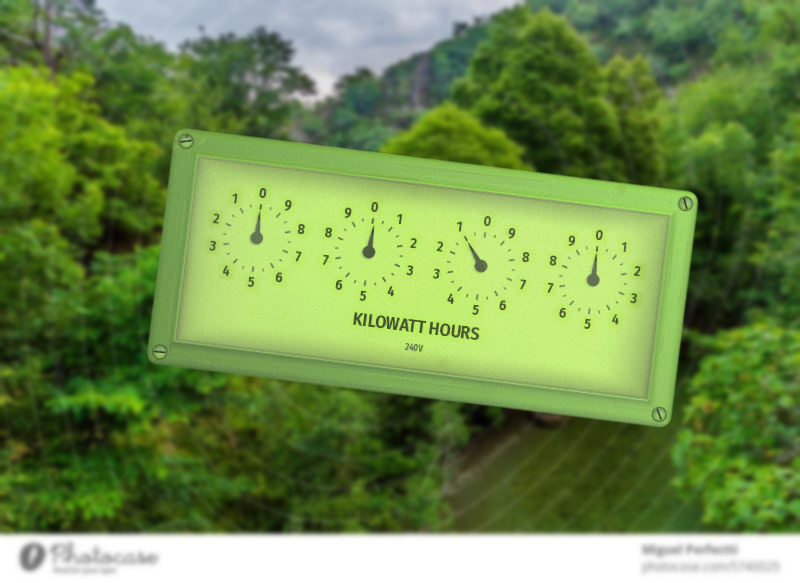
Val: 10 kWh
